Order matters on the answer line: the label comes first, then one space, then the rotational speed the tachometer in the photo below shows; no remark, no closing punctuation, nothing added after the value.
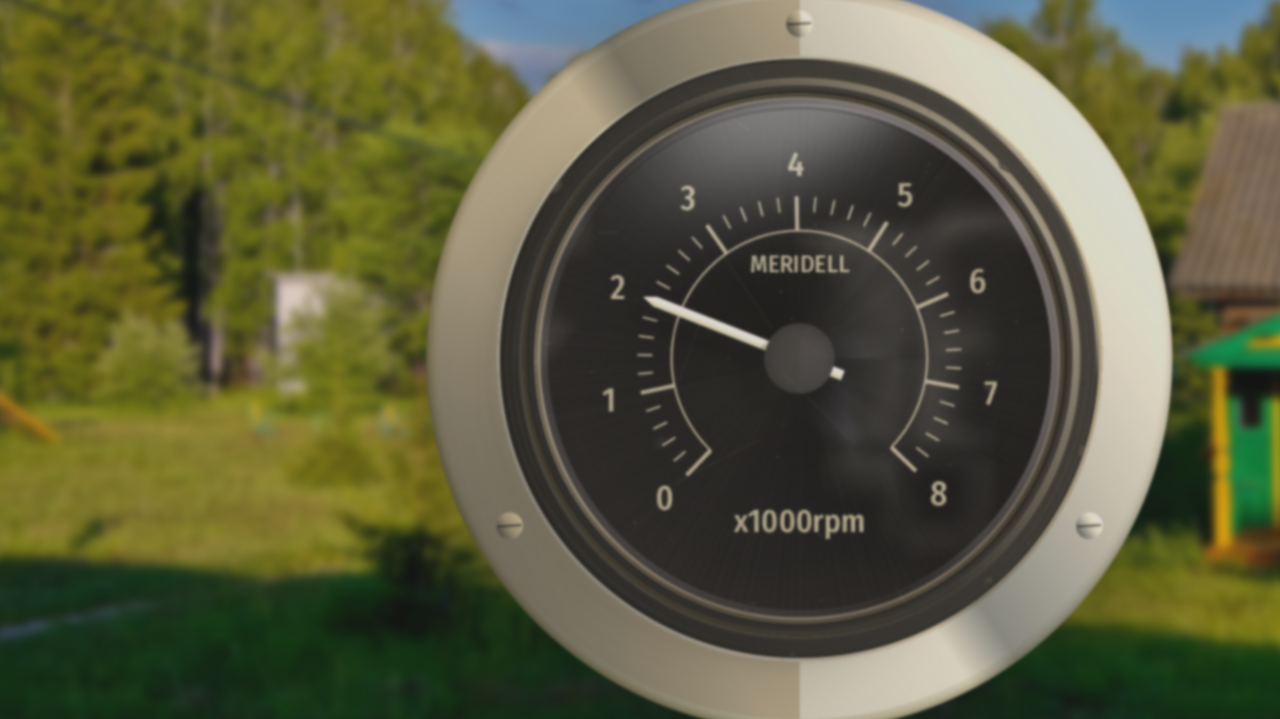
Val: 2000 rpm
